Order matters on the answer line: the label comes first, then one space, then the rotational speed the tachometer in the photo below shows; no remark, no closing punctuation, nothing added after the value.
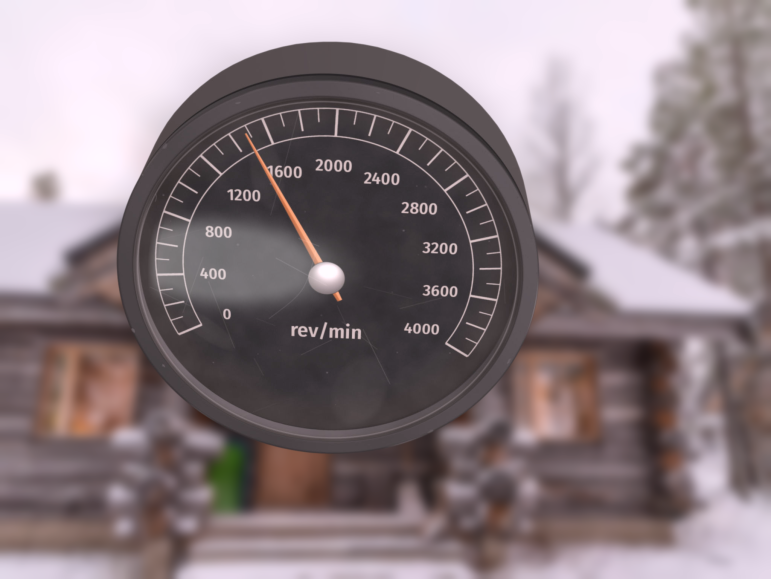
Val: 1500 rpm
